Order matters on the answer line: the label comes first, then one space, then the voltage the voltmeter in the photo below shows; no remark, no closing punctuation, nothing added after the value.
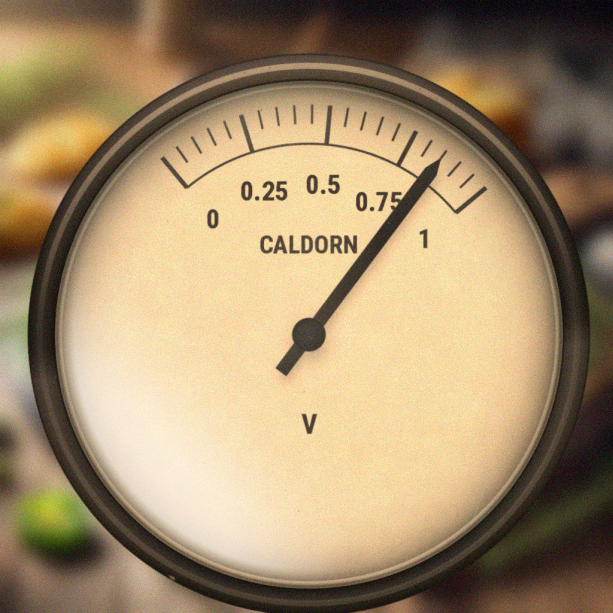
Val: 0.85 V
